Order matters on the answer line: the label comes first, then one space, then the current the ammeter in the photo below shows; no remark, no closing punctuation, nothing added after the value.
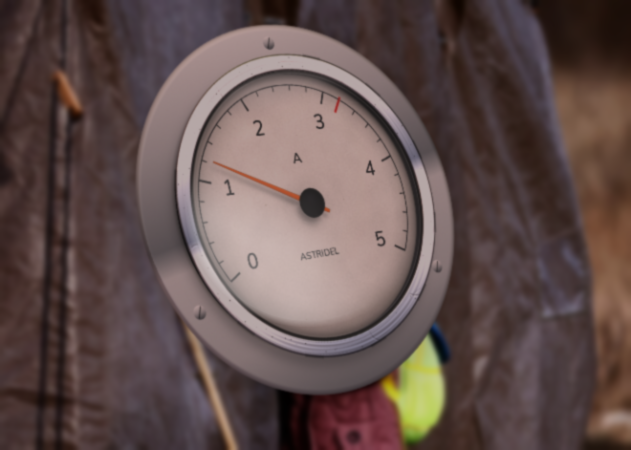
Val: 1.2 A
